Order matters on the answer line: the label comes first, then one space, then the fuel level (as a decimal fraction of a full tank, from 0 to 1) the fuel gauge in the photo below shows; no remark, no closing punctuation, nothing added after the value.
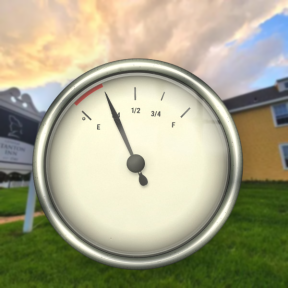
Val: 0.25
